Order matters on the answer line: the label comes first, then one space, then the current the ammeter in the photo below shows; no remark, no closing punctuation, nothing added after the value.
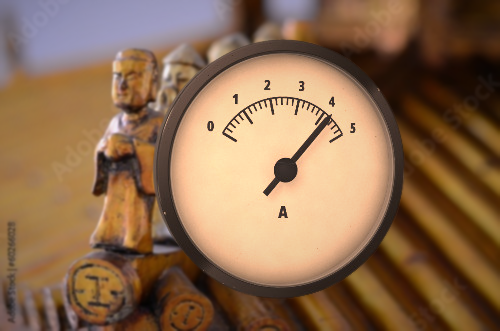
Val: 4.2 A
